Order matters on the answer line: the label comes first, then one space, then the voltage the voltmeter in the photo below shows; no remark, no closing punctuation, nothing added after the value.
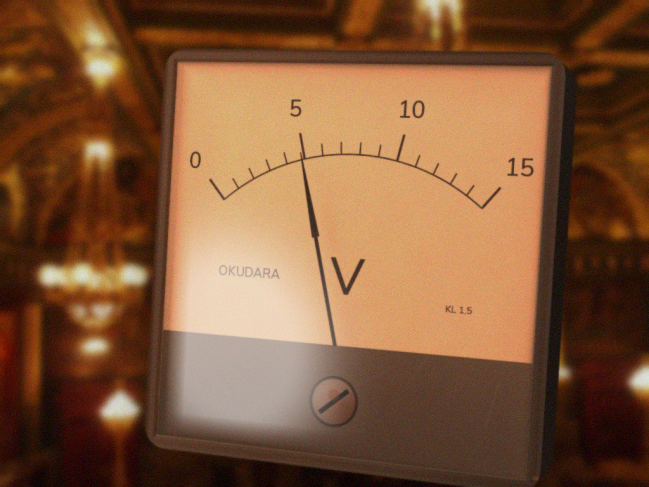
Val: 5 V
